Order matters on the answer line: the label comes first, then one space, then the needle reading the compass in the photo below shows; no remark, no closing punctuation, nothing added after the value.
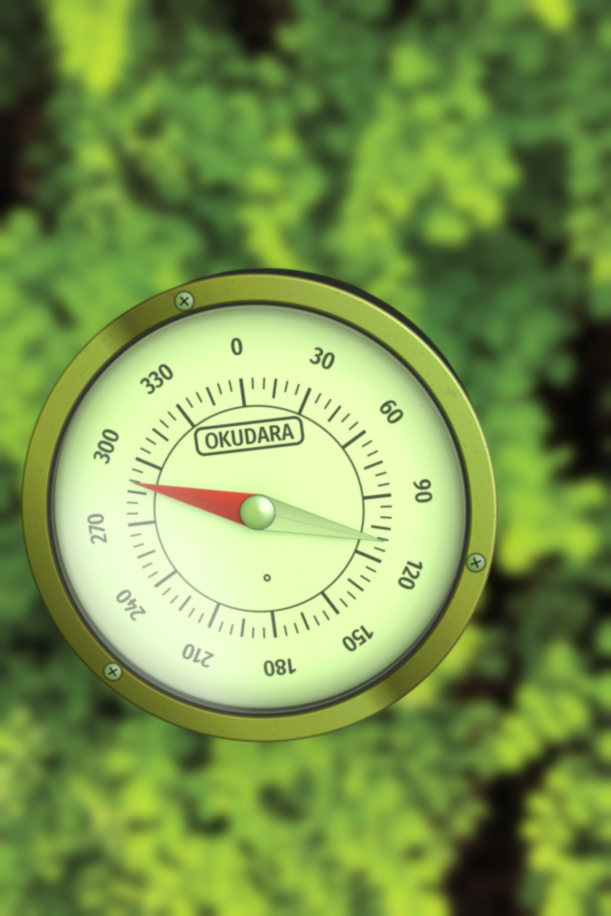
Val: 290 °
